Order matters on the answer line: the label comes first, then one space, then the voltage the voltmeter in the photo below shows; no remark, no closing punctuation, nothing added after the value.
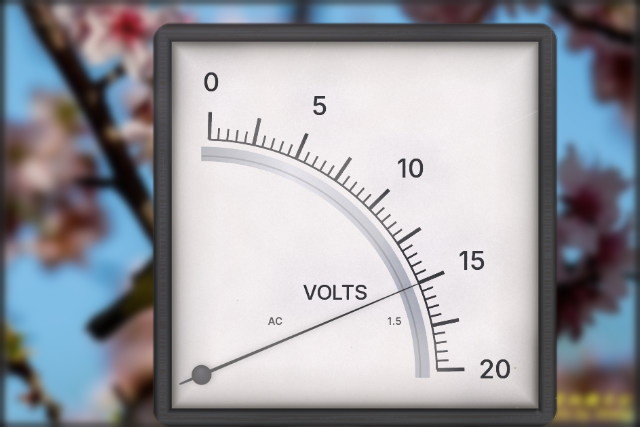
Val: 15 V
